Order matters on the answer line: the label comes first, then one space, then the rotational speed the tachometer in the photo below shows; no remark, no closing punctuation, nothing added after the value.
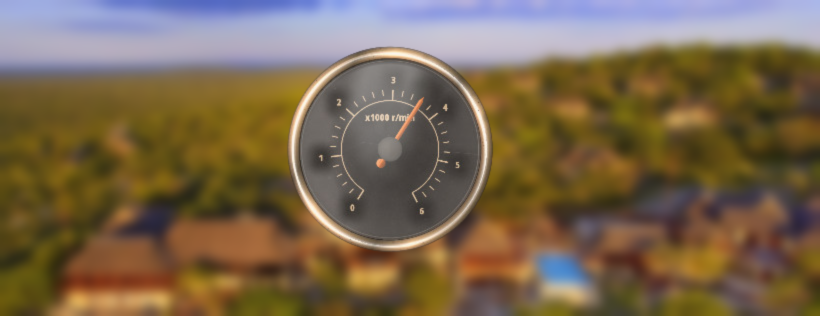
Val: 3600 rpm
